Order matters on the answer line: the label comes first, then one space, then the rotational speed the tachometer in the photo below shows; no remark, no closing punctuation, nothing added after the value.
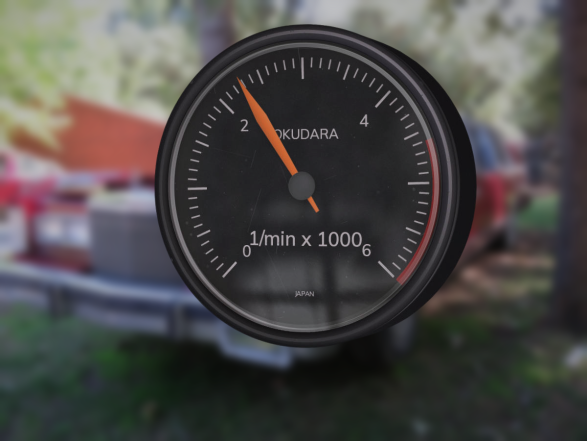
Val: 2300 rpm
